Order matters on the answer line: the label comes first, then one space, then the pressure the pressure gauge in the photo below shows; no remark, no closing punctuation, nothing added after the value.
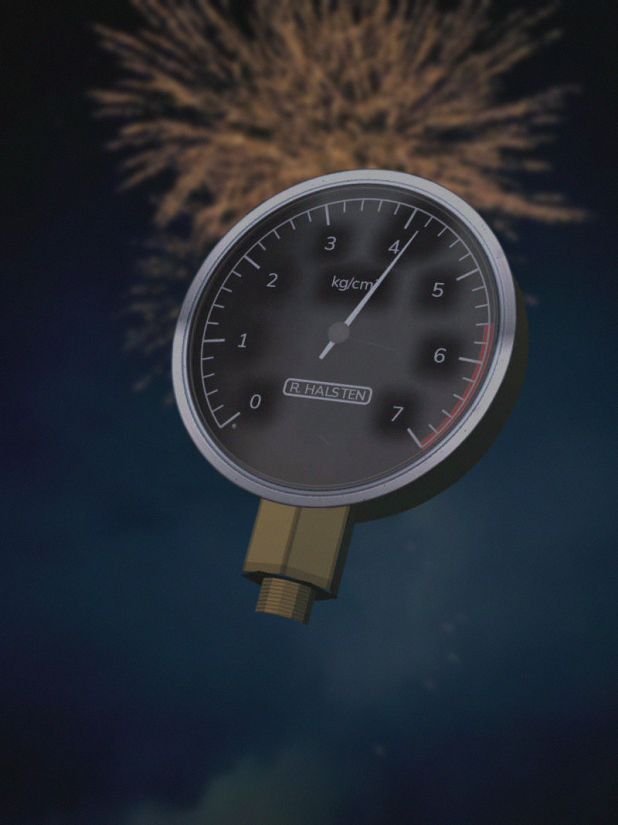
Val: 4.2 kg/cm²
